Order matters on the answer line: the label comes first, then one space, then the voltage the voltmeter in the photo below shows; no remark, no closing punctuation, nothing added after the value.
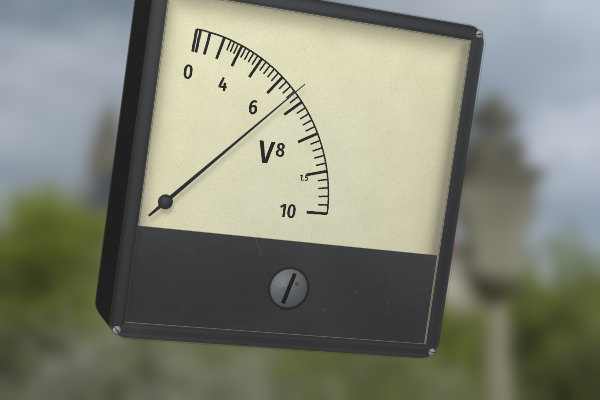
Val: 6.6 V
